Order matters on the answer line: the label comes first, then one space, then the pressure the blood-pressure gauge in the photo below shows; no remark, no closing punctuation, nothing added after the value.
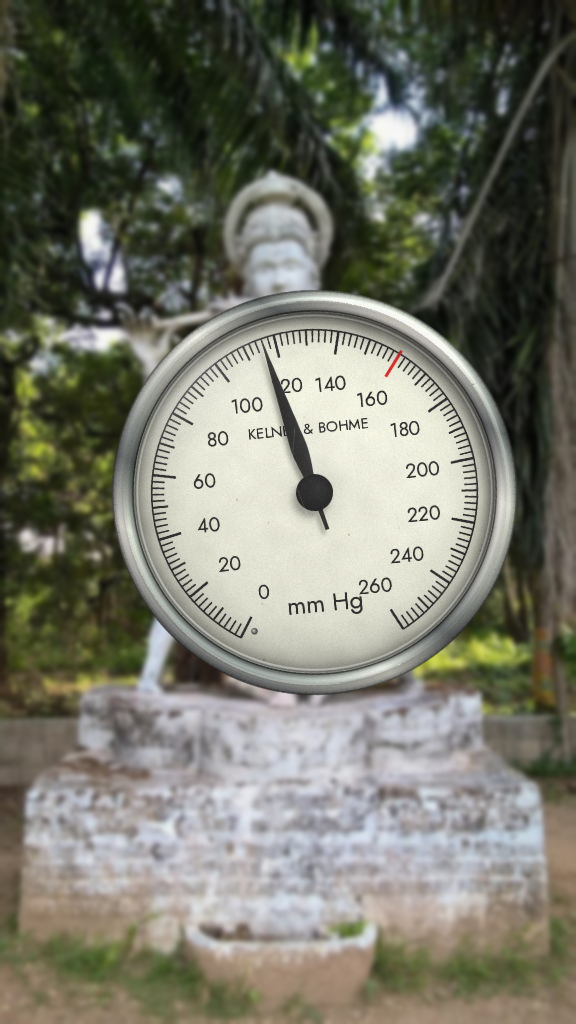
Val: 116 mmHg
